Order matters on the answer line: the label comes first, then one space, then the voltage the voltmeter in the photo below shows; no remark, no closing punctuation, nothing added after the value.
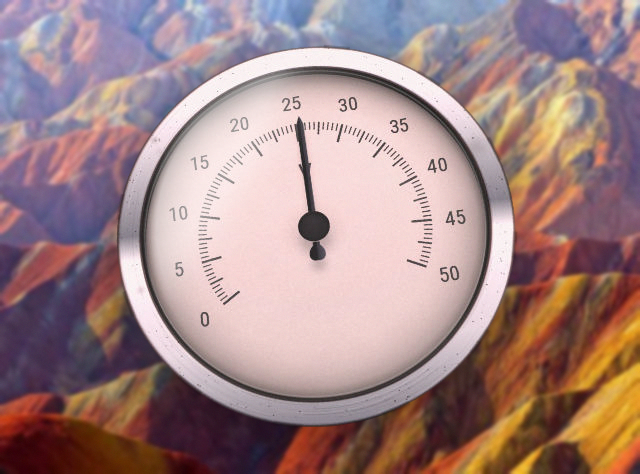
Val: 25.5 V
